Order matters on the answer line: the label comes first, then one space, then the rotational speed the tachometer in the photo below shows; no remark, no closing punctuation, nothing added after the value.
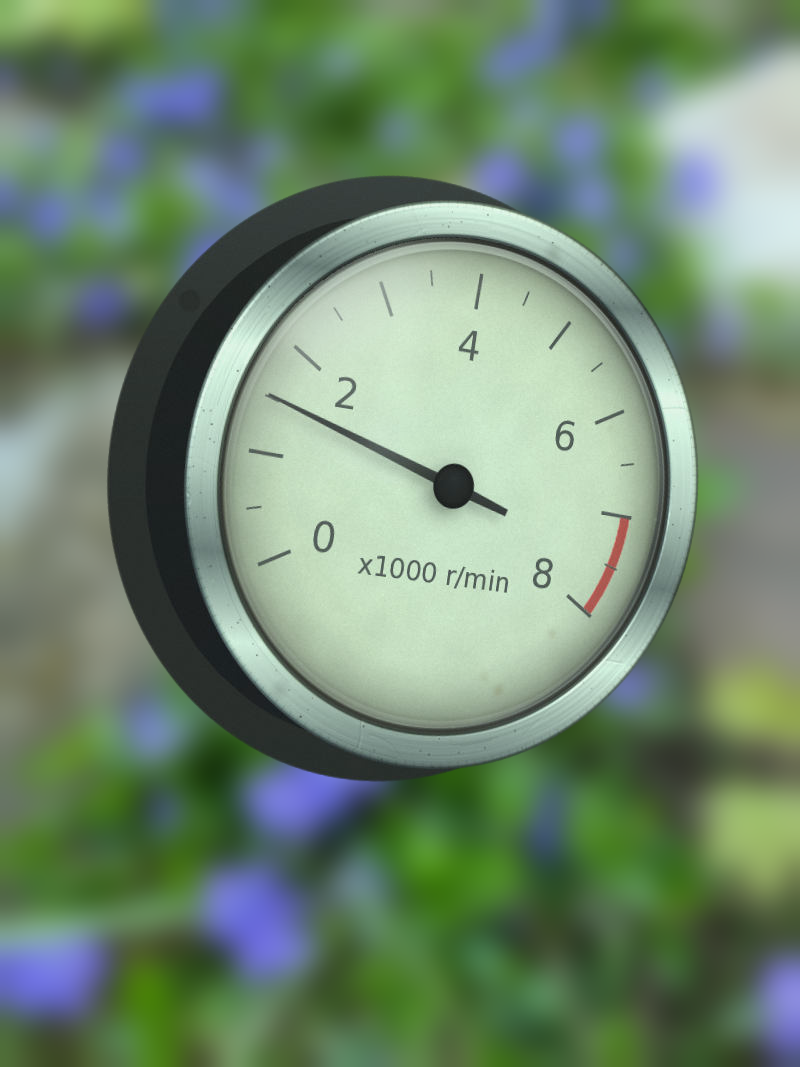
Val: 1500 rpm
